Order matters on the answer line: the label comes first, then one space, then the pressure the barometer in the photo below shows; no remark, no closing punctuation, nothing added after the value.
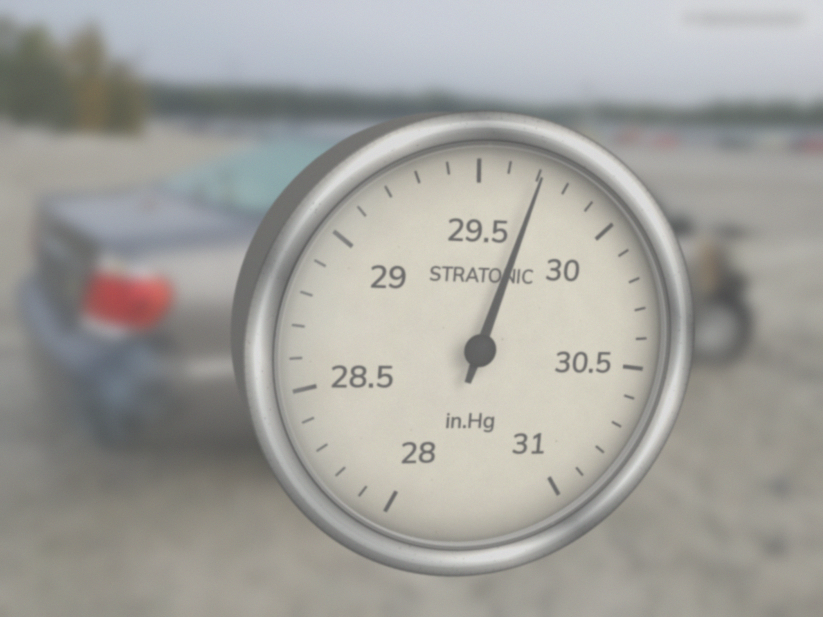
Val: 29.7 inHg
